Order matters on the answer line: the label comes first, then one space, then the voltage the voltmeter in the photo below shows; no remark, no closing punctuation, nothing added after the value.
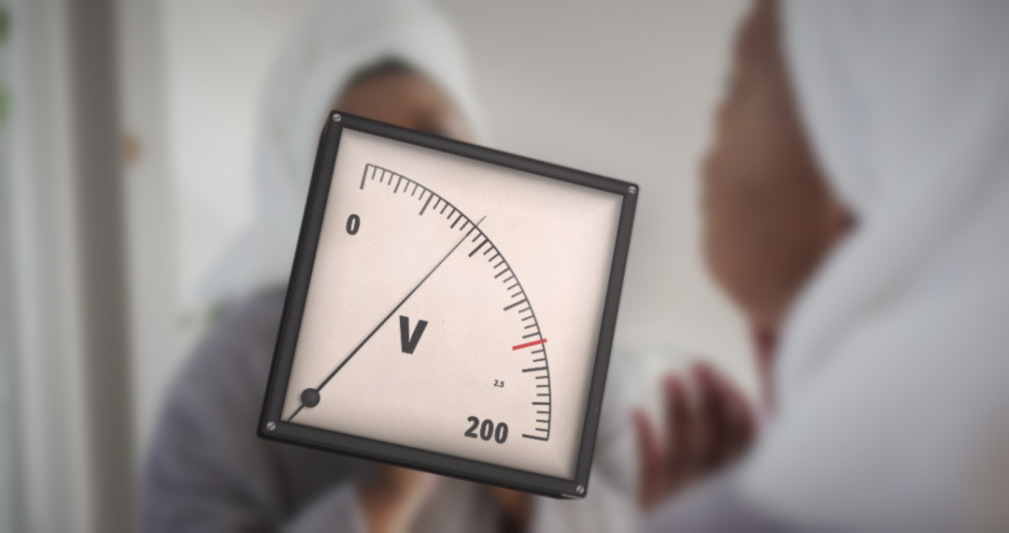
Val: 70 V
